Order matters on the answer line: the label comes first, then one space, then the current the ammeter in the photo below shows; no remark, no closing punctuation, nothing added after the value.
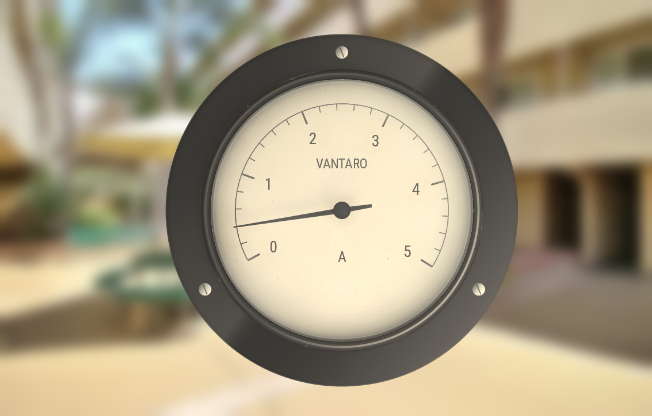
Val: 0.4 A
